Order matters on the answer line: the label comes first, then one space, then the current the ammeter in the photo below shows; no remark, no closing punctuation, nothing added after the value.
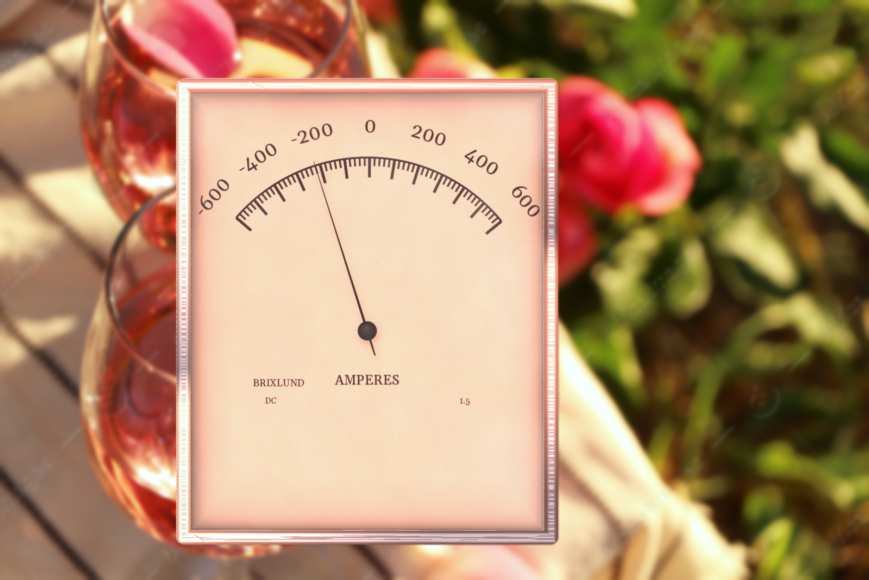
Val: -220 A
